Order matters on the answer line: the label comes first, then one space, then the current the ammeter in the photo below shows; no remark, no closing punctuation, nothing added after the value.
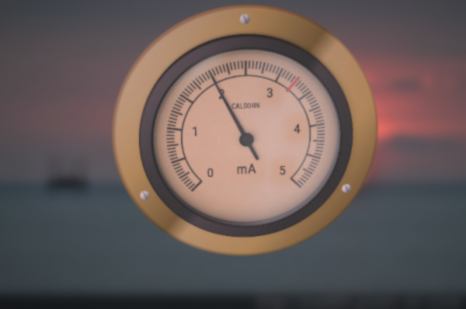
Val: 2 mA
